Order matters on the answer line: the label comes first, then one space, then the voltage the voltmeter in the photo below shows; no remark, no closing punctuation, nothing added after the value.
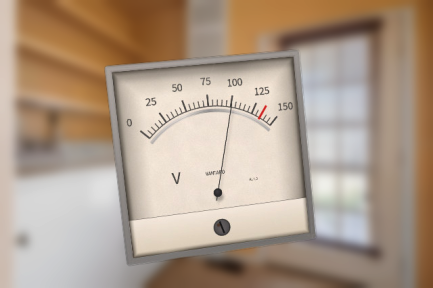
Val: 100 V
